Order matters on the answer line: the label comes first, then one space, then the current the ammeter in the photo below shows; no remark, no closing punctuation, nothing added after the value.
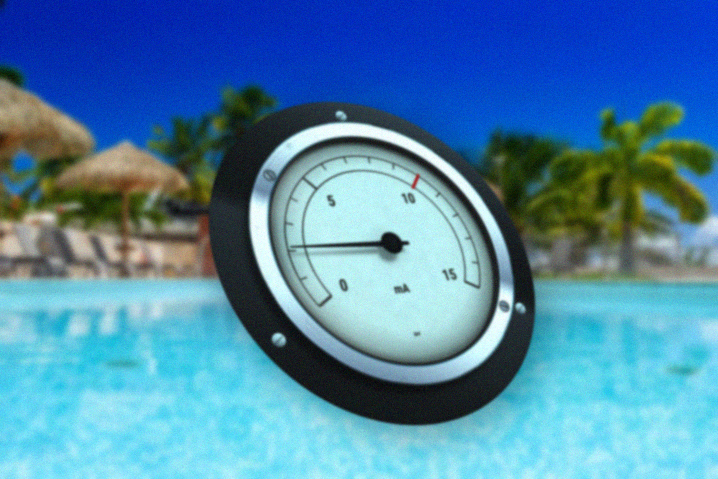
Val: 2 mA
